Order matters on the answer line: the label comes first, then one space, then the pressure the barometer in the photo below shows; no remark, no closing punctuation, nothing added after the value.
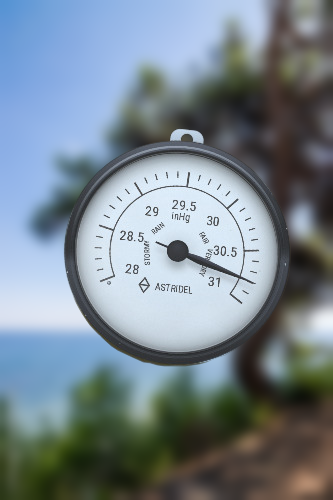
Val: 30.8 inHg
